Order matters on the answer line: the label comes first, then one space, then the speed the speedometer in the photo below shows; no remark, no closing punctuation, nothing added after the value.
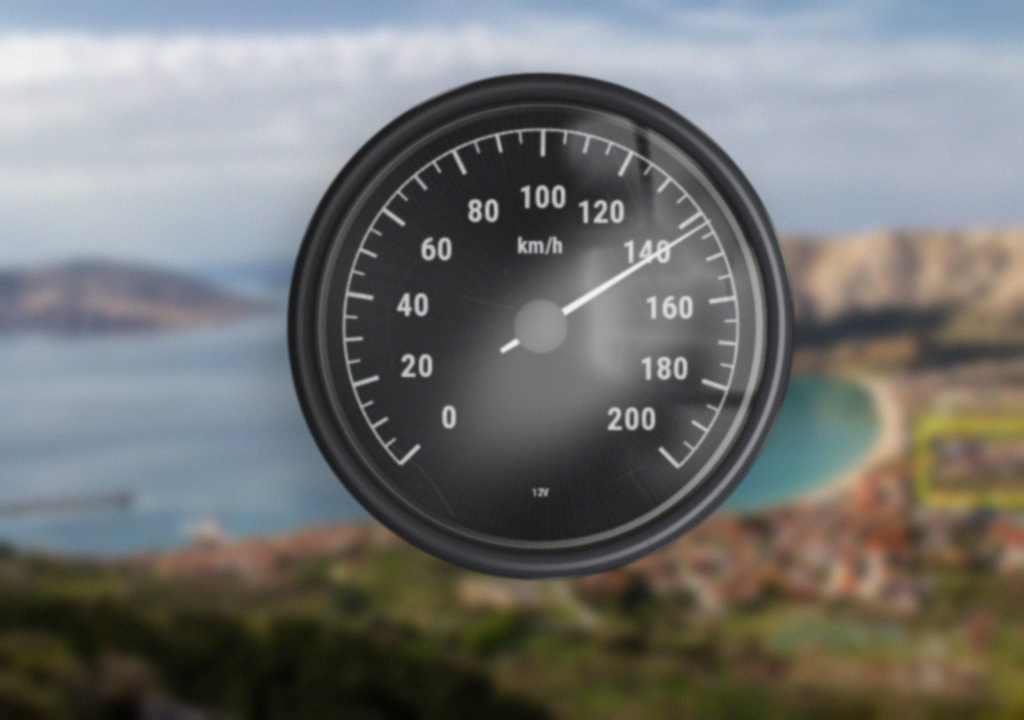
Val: 142.5 km/h
